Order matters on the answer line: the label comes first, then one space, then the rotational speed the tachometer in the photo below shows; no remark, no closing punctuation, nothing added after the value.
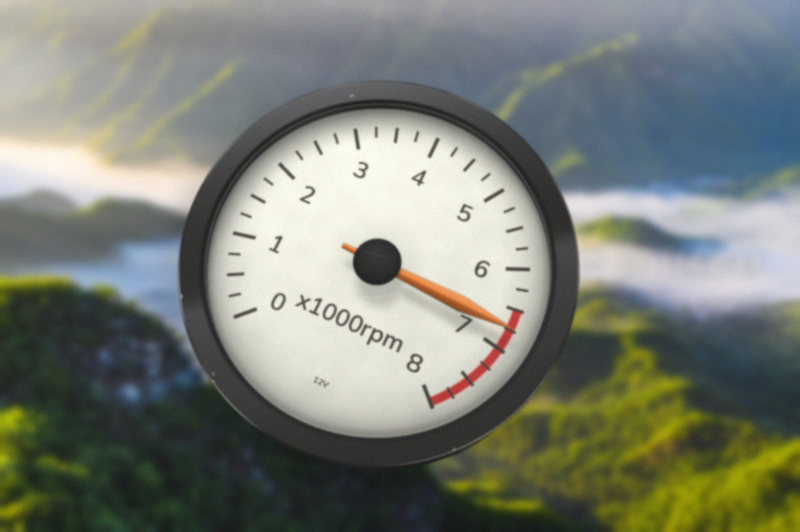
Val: 6750 rpm
